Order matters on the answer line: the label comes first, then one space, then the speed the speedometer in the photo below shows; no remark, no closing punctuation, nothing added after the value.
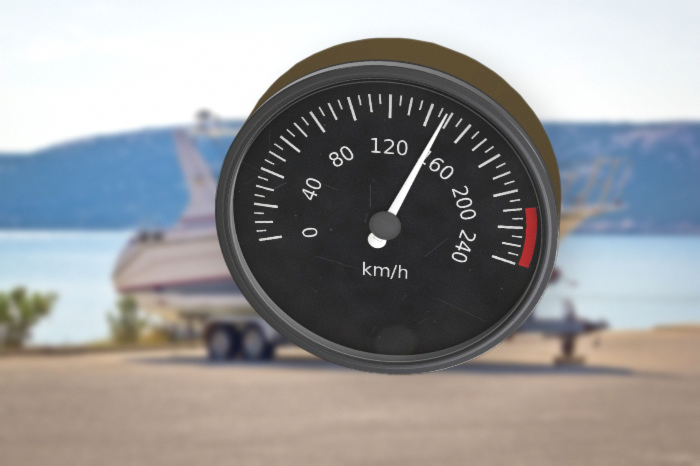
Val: 147.5 km/h
